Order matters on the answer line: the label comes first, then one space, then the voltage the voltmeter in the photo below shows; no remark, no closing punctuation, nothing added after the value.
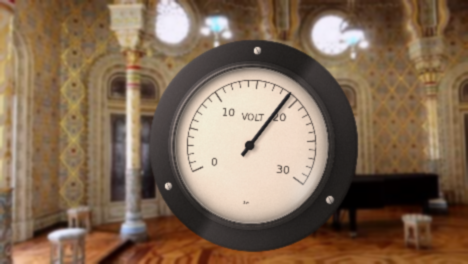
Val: 19 V
